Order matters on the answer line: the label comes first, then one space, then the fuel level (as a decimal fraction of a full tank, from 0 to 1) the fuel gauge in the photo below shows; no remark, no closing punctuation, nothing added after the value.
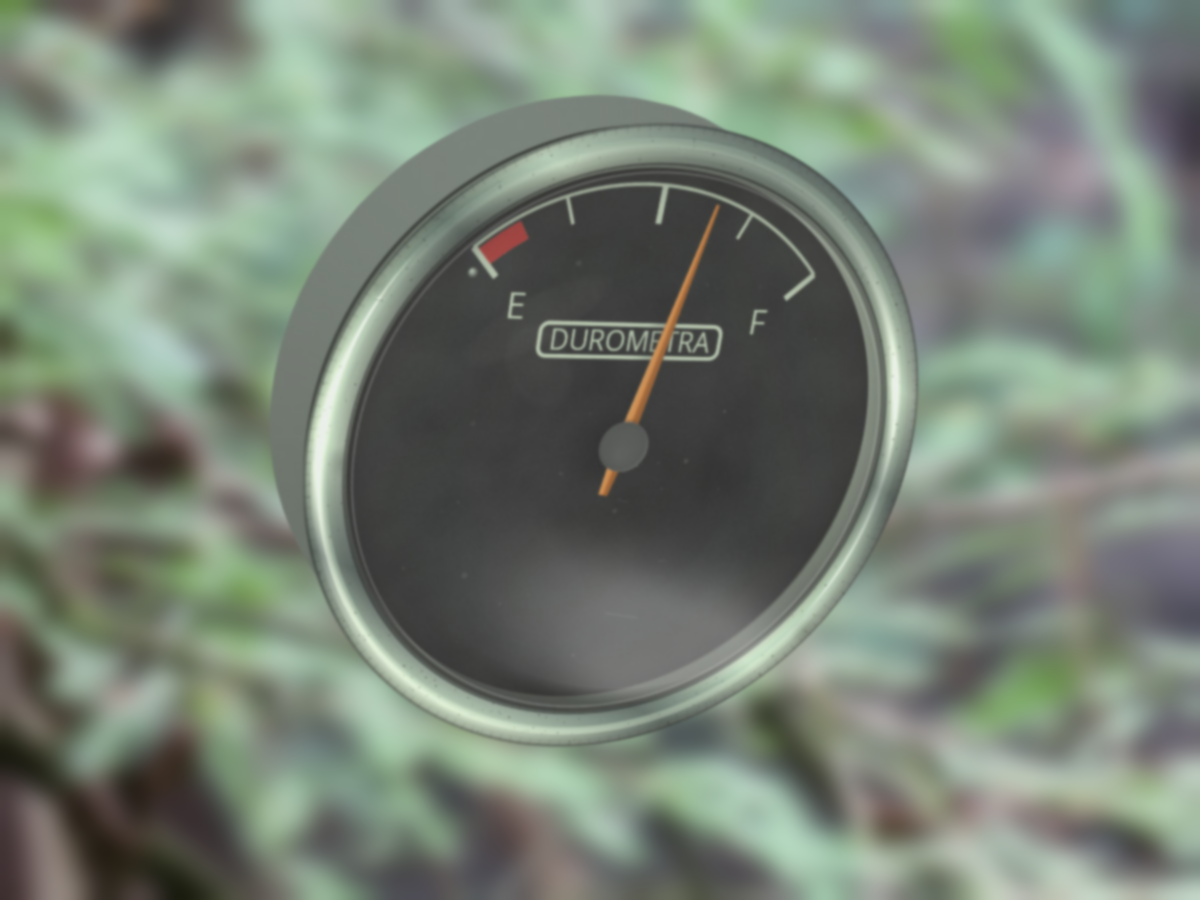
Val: 0.625
